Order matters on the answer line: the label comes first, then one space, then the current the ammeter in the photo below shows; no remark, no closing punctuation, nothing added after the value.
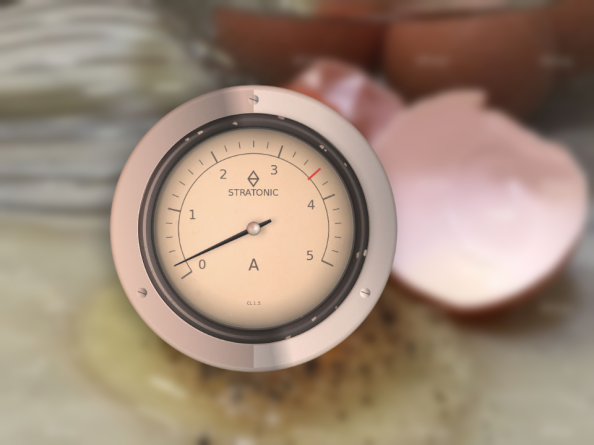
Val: 0.2 A
